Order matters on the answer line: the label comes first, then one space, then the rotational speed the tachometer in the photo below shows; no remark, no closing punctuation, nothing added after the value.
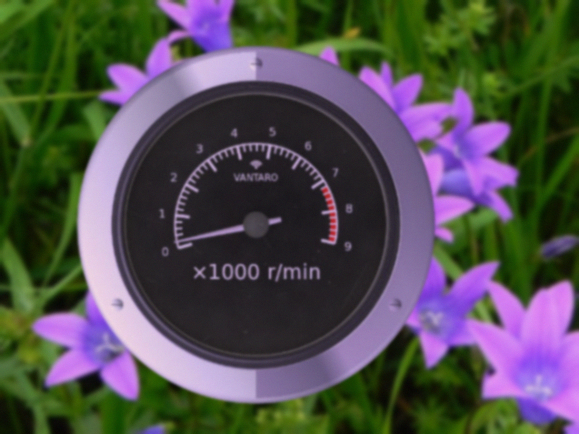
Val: 200 rpm
